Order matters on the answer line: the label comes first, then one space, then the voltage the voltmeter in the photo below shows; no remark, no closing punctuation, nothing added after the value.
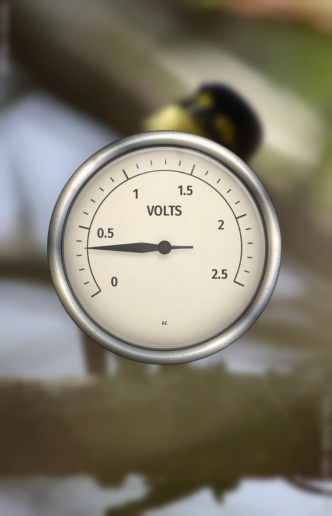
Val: 0.35 V
